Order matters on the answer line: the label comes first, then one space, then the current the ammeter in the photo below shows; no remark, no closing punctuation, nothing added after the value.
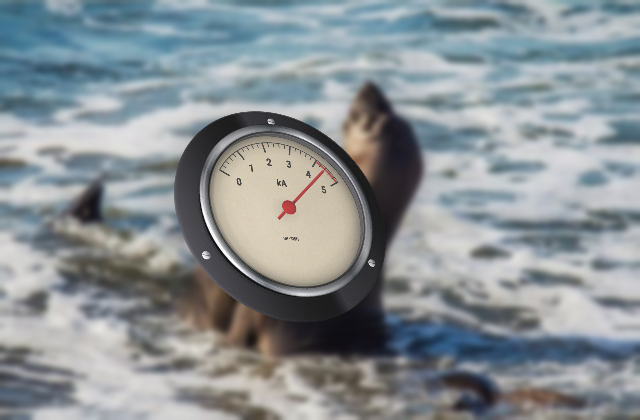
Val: 4.4 kA
